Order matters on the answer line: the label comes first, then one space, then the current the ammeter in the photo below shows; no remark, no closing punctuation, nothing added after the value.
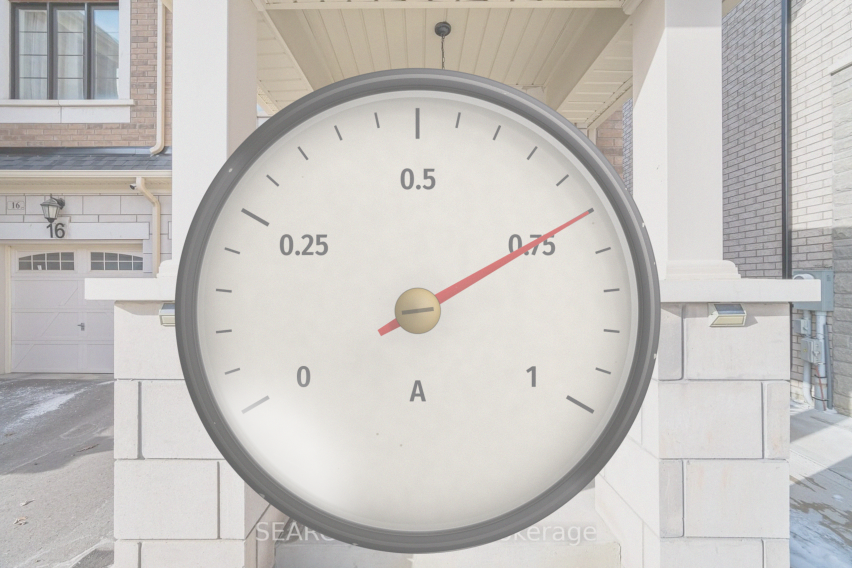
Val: 0.75 A
